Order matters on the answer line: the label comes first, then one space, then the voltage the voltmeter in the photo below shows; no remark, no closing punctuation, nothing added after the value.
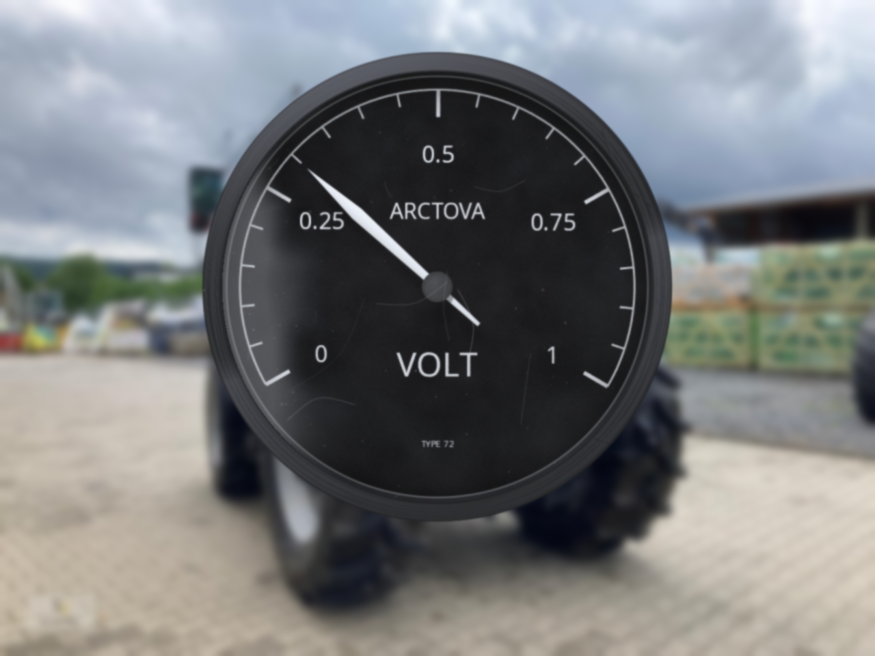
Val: 0.3 V
